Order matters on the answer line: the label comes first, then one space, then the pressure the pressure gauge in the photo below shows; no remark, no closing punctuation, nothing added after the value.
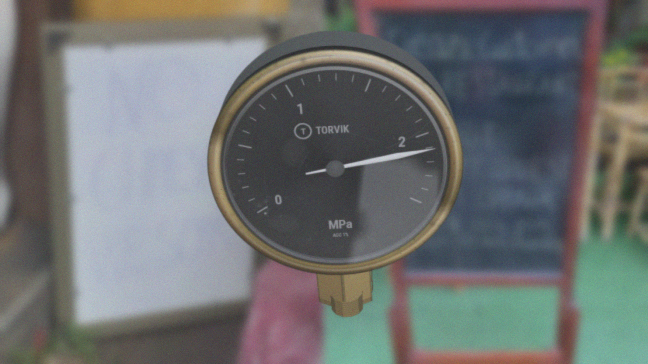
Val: 2.1 MPa
